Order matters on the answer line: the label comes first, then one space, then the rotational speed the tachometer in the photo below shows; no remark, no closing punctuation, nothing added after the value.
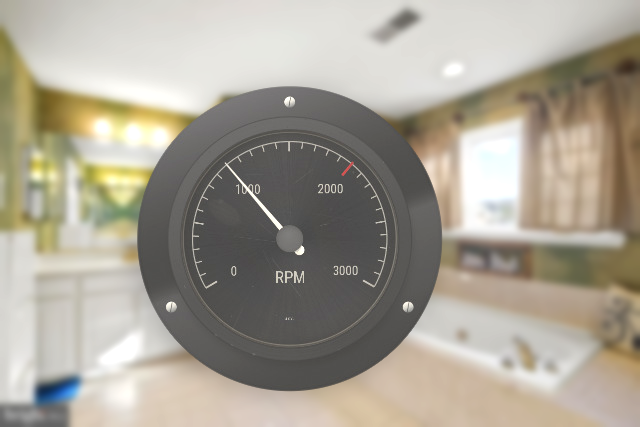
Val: 1000 rpm
